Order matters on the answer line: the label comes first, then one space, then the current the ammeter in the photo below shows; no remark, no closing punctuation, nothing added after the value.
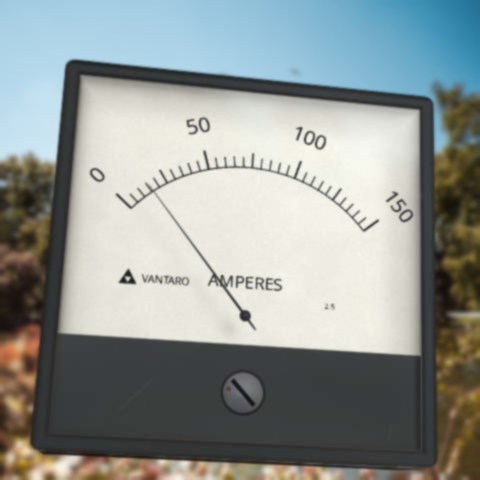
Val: 15 A
